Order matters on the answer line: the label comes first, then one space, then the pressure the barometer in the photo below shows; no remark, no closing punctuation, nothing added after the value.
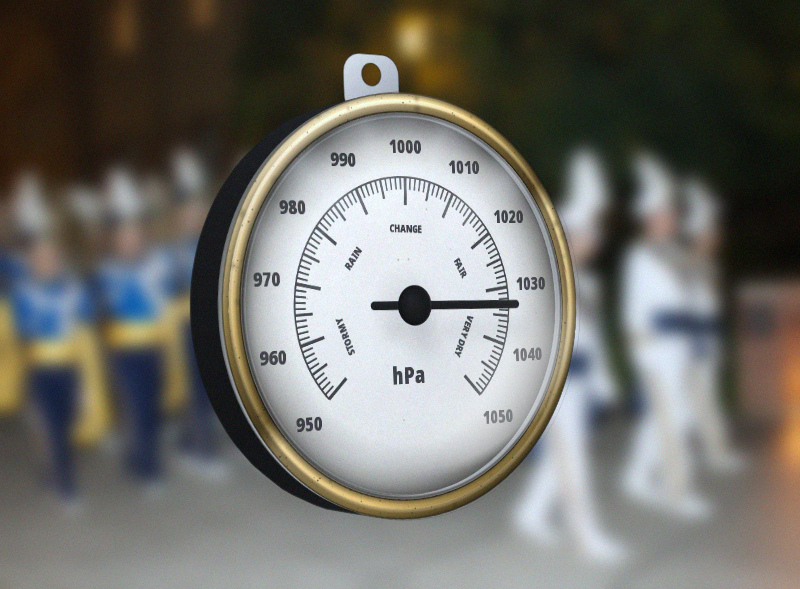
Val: 1033 hPa
